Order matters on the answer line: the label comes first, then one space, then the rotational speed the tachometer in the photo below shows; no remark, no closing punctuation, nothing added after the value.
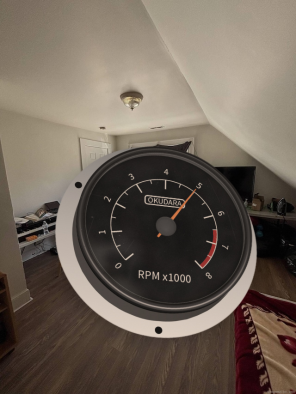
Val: 5000 rpm
